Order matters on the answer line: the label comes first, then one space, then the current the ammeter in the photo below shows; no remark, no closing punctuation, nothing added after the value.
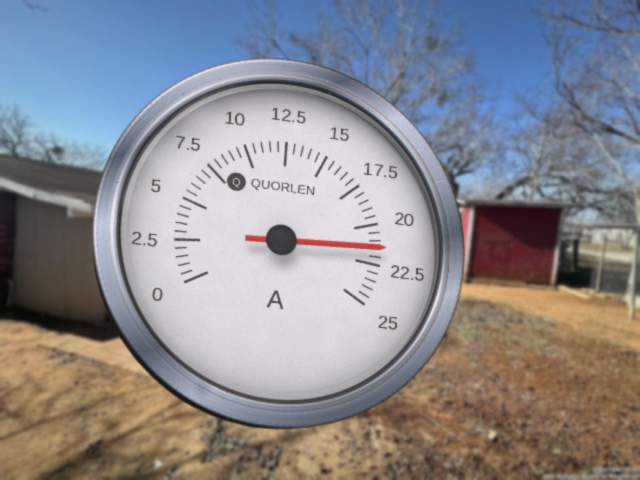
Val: 21.5 A
